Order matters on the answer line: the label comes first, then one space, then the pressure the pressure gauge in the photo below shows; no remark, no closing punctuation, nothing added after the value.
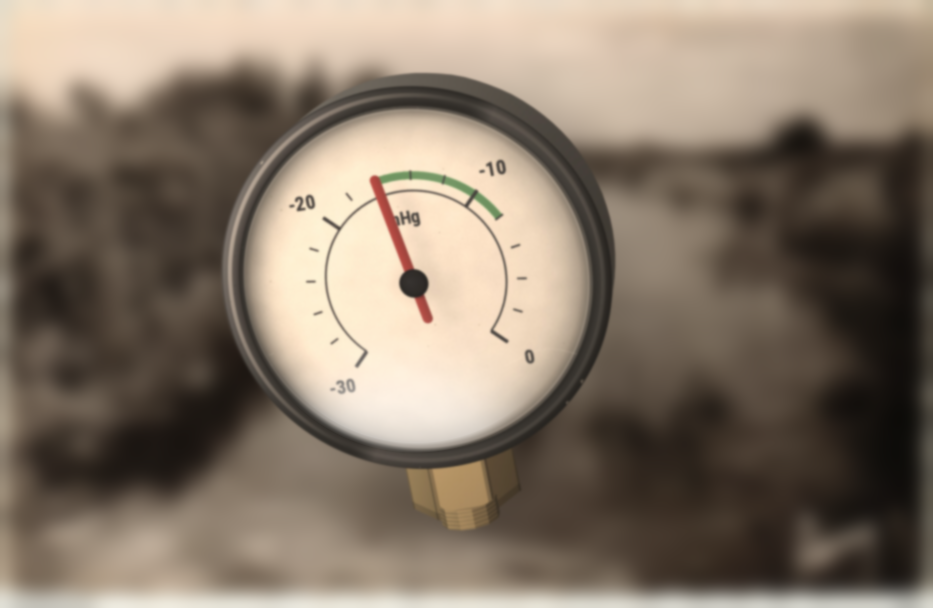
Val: -16 inHg
